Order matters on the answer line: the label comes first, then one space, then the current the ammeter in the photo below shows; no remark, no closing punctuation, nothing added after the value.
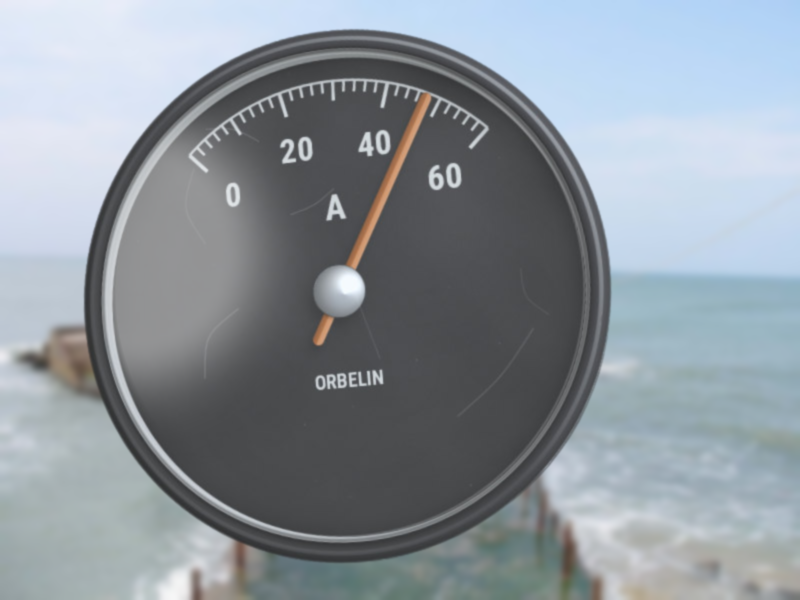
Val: 48 A
